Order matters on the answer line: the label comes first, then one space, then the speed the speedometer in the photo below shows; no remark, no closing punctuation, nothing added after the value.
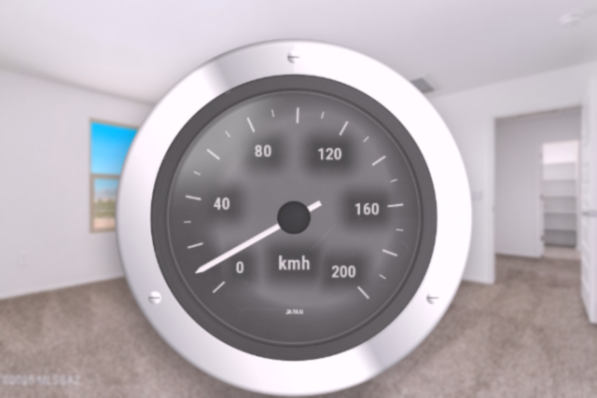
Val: 10 km/h
